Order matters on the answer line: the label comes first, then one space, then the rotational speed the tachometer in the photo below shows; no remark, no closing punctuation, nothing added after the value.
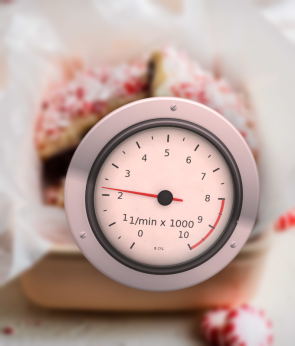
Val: 2250 rpm
